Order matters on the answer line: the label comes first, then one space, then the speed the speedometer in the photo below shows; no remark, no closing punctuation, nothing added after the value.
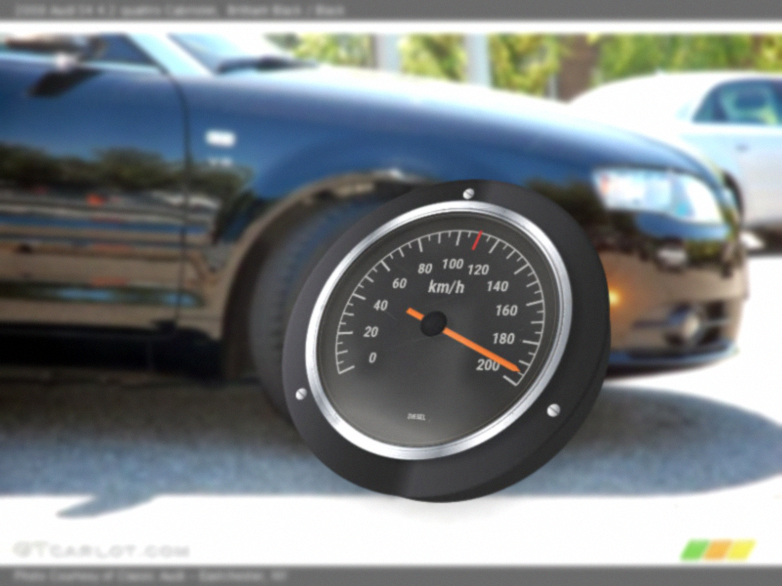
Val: 195 km/h
